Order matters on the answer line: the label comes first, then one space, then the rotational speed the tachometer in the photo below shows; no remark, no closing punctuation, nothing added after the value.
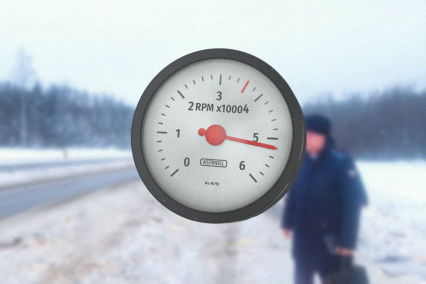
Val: 5200 rpm
